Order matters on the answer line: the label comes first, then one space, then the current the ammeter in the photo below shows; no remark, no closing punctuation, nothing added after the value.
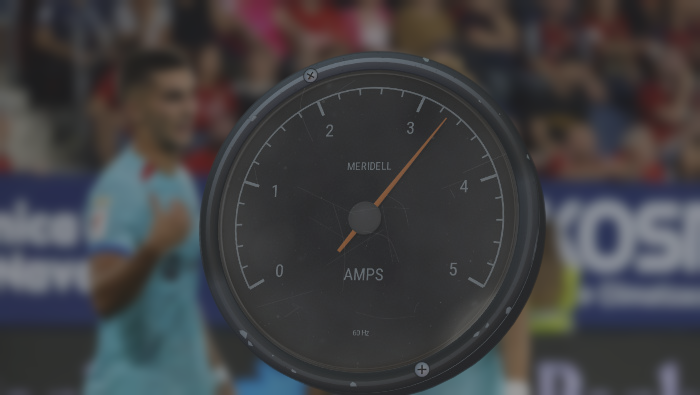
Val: 3.3 A
